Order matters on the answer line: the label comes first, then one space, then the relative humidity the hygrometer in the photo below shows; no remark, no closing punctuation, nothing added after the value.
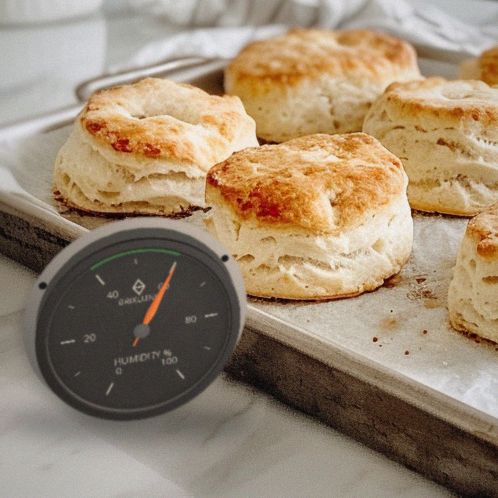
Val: 60 %
